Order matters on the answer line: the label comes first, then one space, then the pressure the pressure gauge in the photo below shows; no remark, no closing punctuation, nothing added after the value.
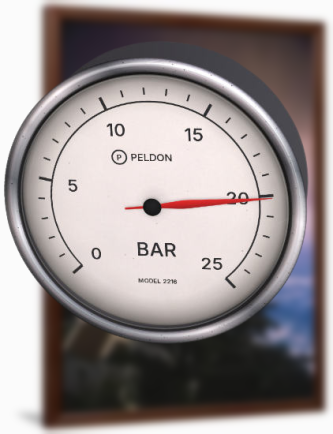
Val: 20 bar
